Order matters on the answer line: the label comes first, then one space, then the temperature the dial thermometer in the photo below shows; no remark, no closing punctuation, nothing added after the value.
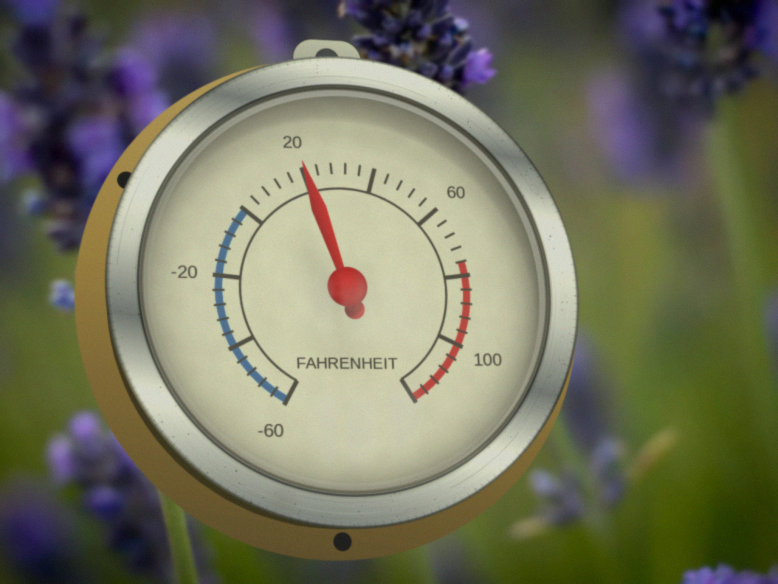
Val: 20 °F
